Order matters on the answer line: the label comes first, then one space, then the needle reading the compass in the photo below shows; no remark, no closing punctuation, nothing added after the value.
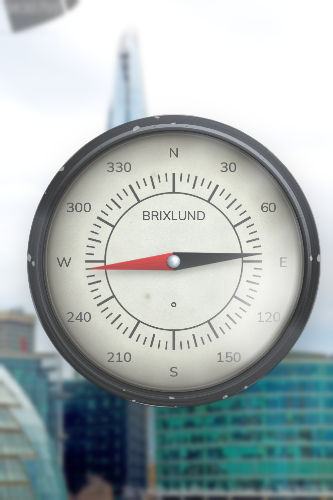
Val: 265 °
